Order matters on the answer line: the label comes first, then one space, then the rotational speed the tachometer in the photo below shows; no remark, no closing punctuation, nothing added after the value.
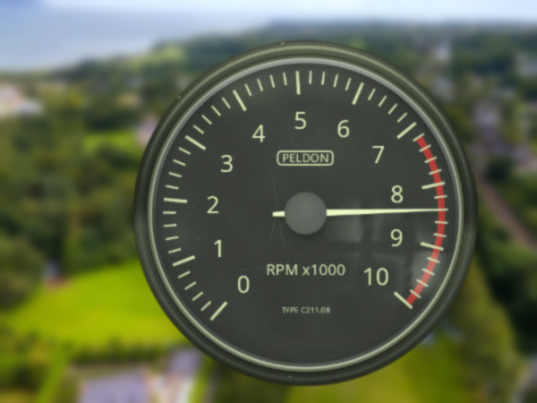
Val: 8400 rpm
